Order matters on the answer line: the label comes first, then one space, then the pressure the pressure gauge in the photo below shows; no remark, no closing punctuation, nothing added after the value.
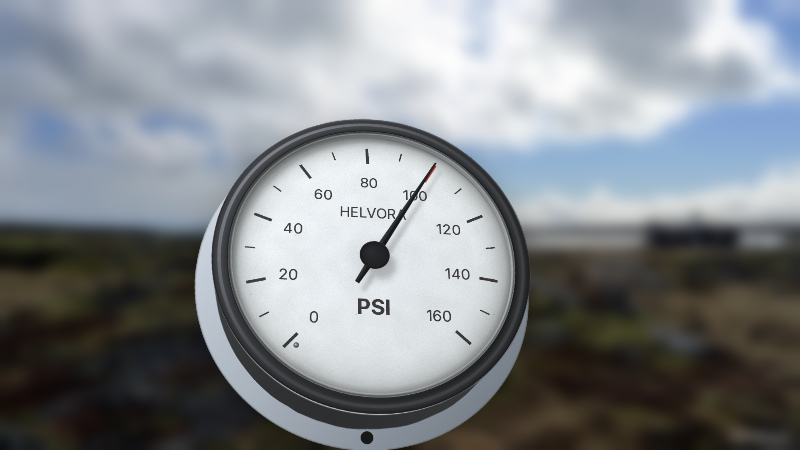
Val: 100 psi
